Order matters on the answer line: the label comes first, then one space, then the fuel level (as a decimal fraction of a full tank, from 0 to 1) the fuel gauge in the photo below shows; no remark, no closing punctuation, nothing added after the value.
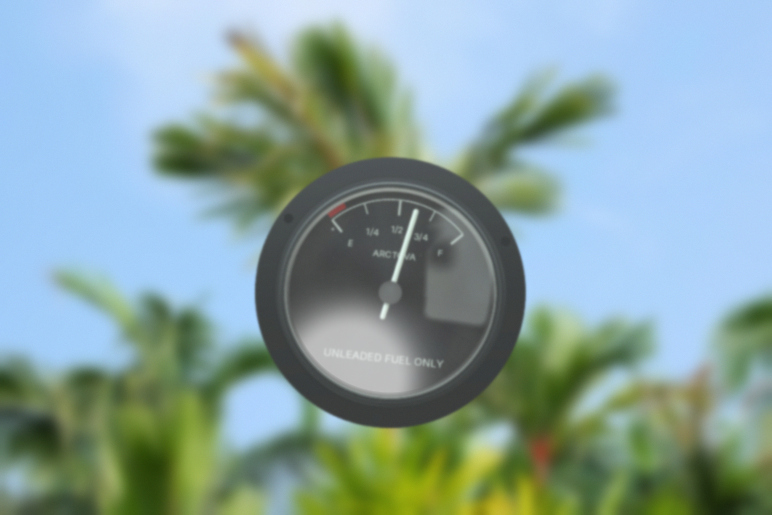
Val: 0.625
